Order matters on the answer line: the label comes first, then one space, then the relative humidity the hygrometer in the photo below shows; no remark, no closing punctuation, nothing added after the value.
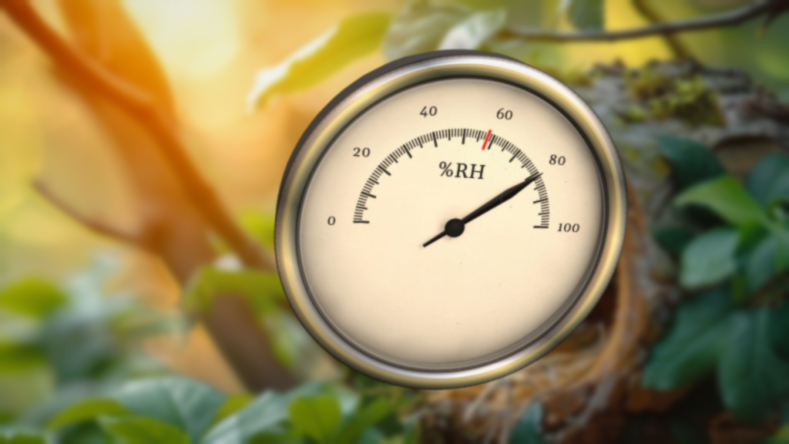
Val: 80 %
